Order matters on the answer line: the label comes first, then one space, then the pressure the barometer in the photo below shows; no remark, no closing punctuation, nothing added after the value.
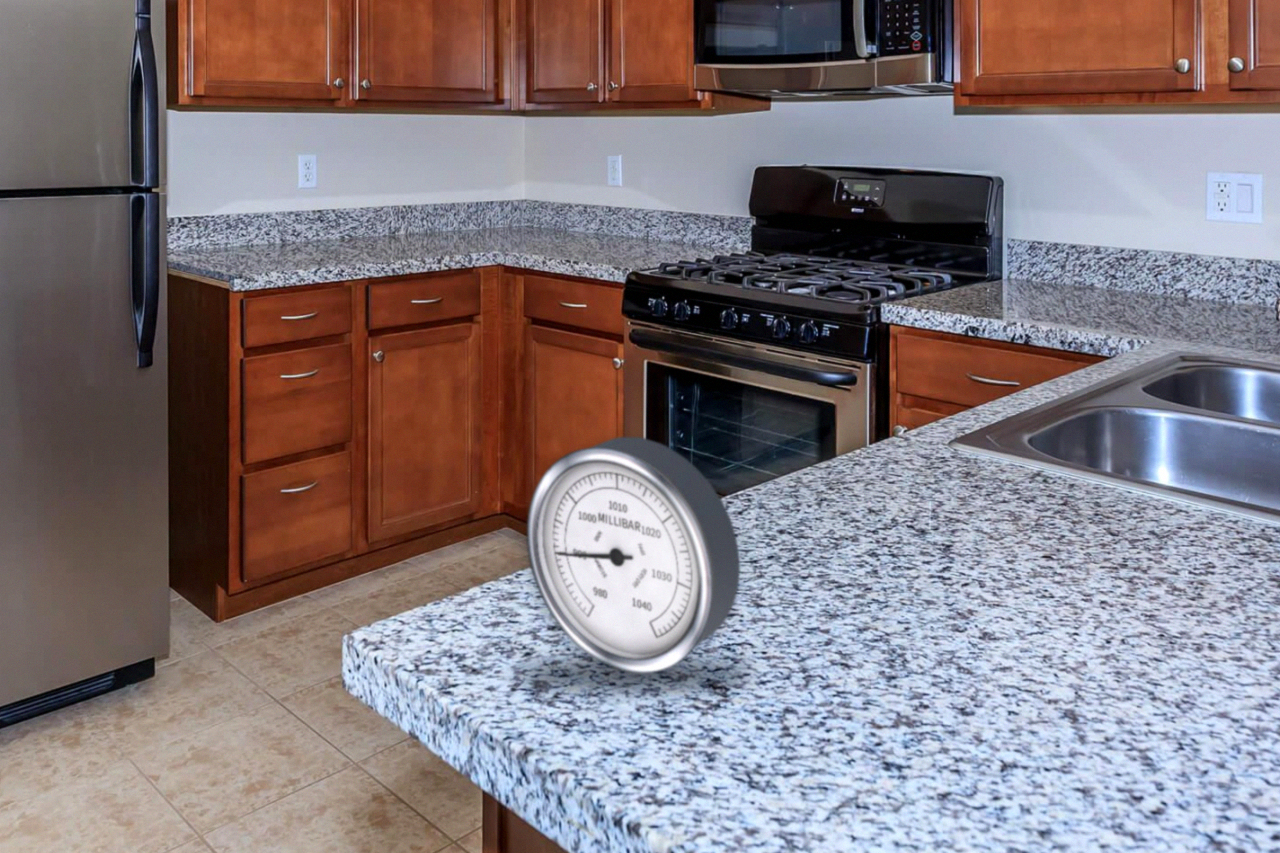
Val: 990 mbar
